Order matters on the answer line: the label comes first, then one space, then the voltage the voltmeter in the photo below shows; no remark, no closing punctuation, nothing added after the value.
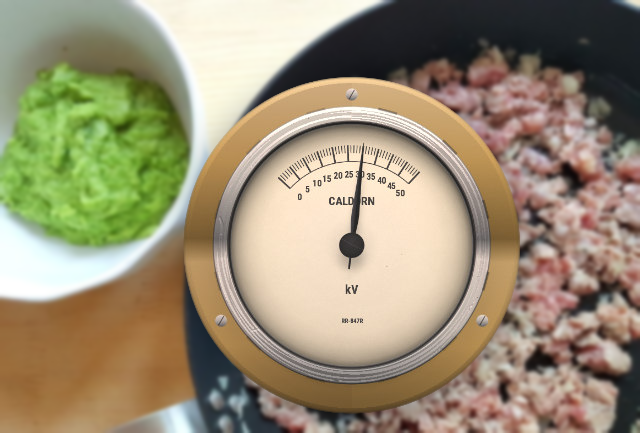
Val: 30 kV
